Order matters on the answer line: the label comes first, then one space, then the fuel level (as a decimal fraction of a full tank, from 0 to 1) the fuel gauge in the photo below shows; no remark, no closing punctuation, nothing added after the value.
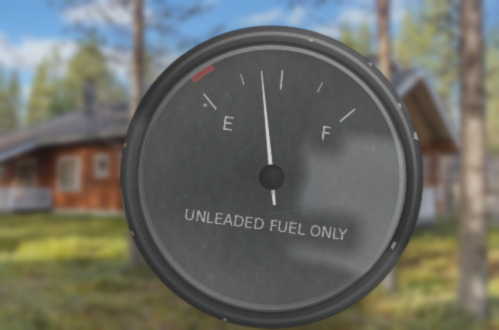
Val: 0.375
